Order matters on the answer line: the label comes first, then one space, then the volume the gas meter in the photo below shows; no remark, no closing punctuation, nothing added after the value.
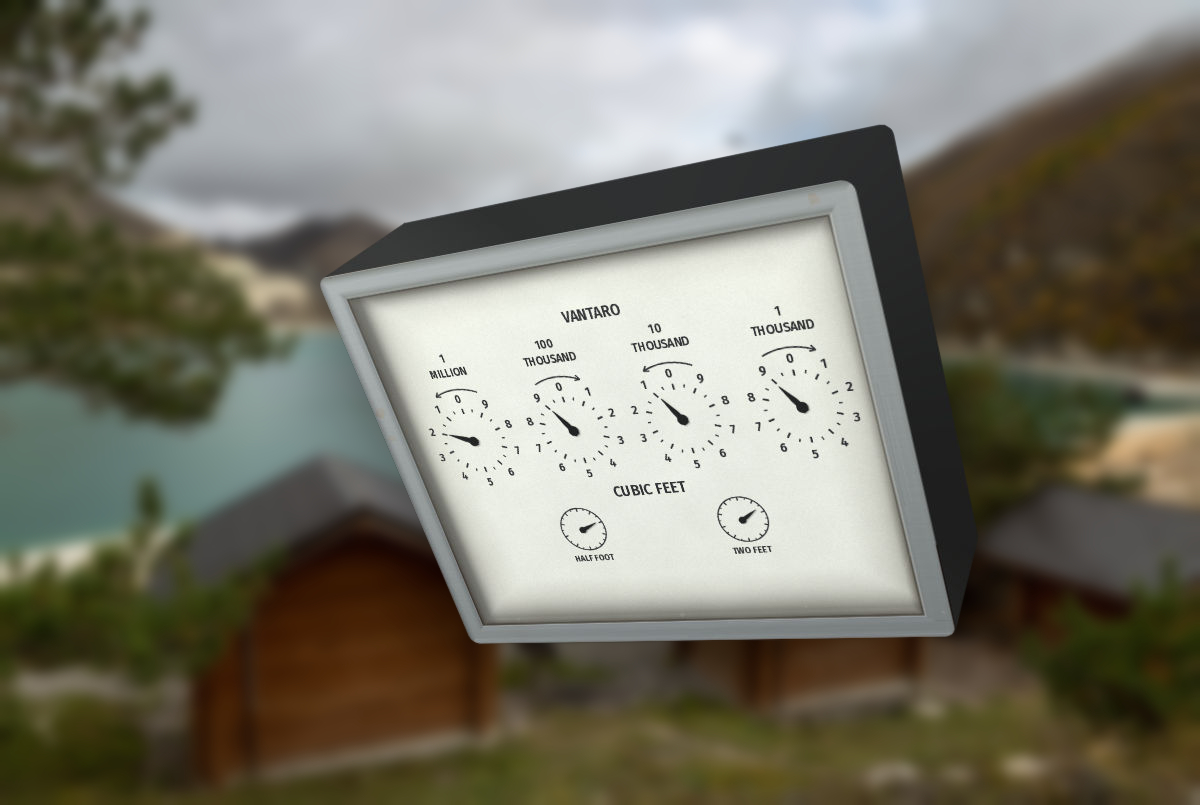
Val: 190900 ft³
